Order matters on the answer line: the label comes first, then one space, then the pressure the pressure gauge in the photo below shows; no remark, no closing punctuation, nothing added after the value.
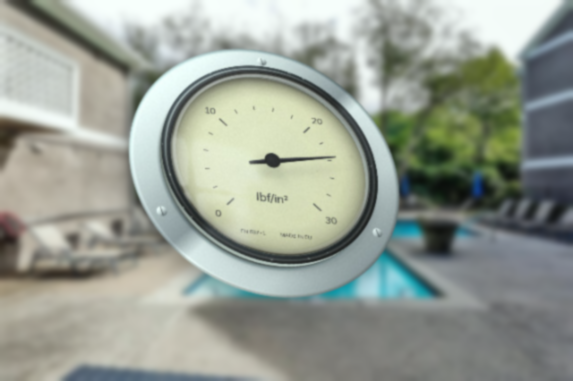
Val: 24 psi
